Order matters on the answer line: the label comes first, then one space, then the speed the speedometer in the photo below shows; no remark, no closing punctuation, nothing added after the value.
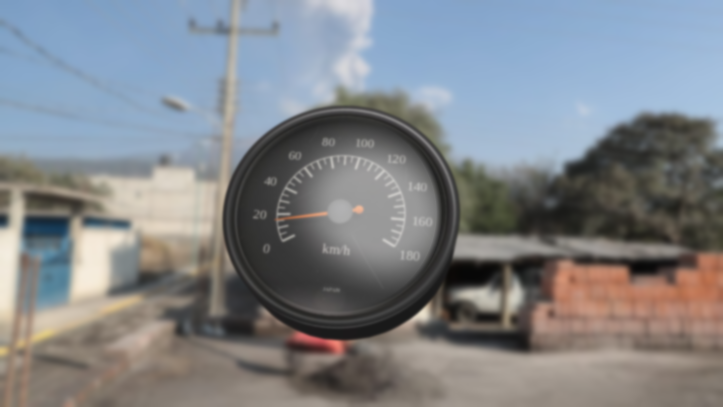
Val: 15 km/h
